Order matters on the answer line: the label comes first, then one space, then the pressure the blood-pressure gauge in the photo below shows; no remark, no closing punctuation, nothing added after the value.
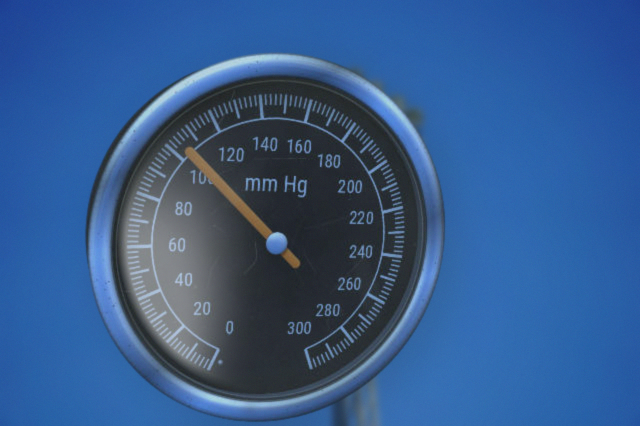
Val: 104 mmHg
